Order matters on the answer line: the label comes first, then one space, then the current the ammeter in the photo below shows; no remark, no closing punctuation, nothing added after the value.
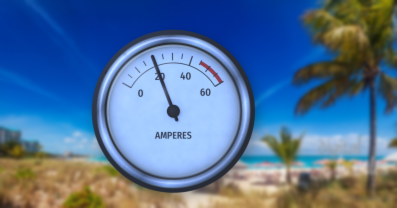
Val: 20 A
